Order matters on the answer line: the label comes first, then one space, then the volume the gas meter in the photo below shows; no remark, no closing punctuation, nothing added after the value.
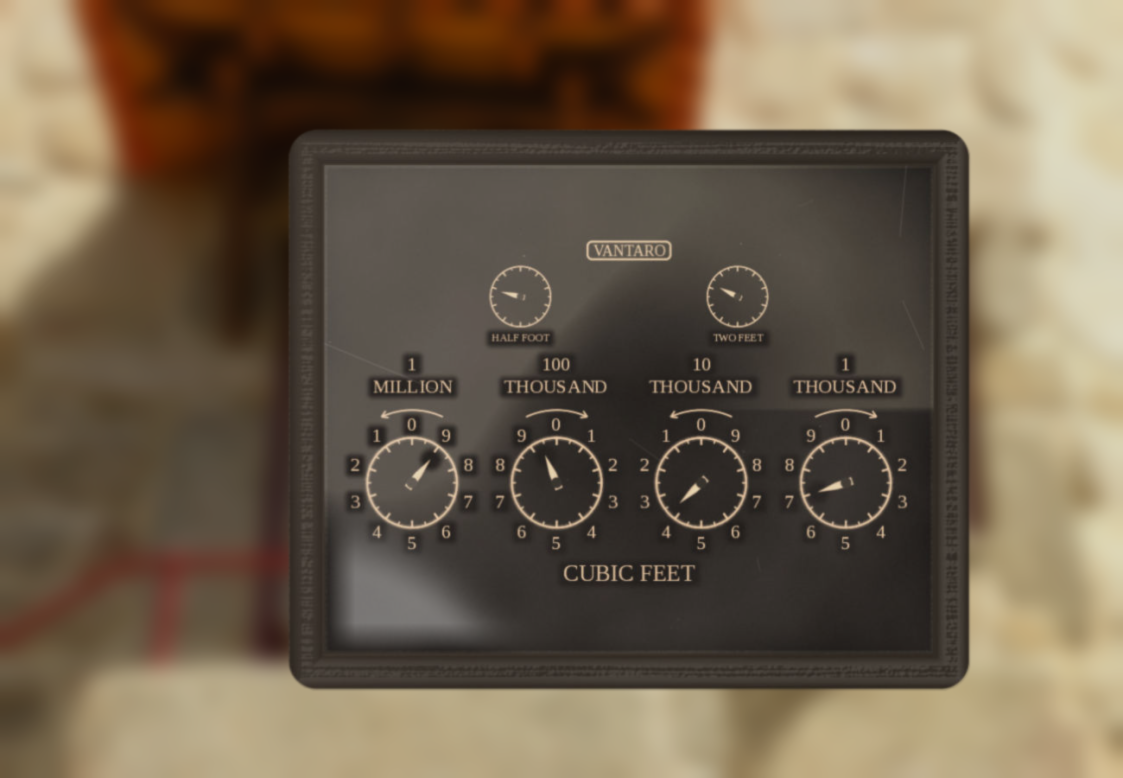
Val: 893700 ft³
